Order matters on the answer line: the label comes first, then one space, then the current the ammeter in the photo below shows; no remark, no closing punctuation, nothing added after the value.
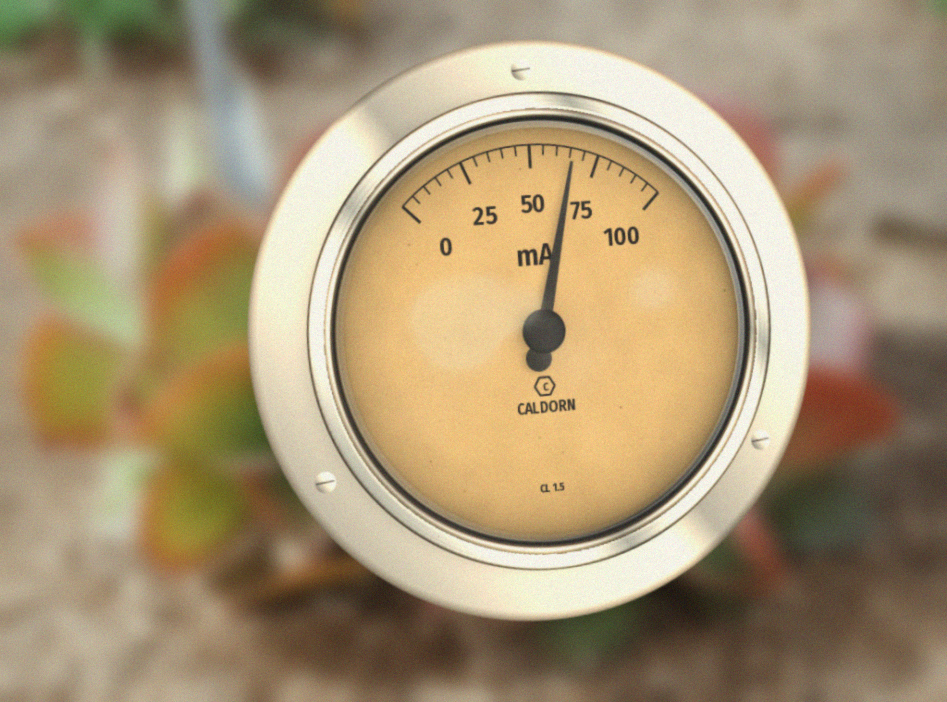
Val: 65 mA
